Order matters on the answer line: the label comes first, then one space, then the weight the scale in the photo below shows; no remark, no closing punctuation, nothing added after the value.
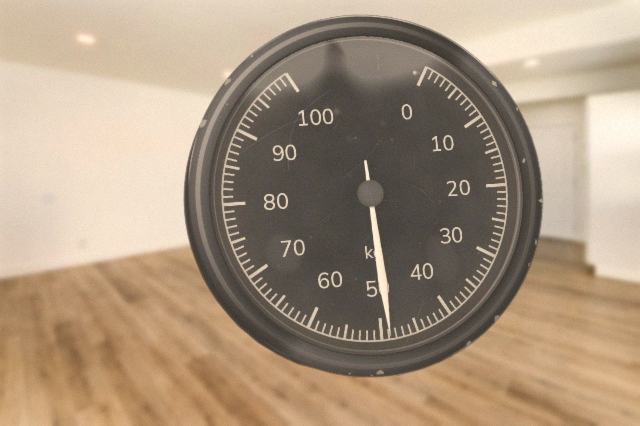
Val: 49 kg
